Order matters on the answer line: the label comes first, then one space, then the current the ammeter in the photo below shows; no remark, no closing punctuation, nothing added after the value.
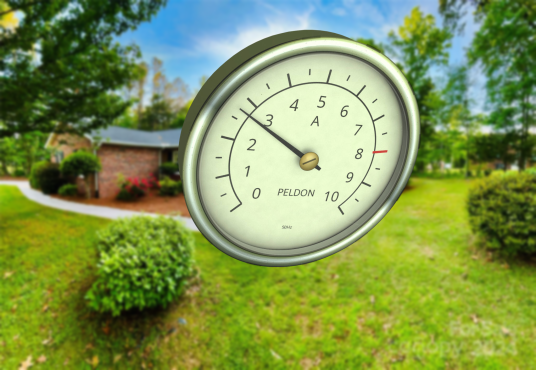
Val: 2.75 A
